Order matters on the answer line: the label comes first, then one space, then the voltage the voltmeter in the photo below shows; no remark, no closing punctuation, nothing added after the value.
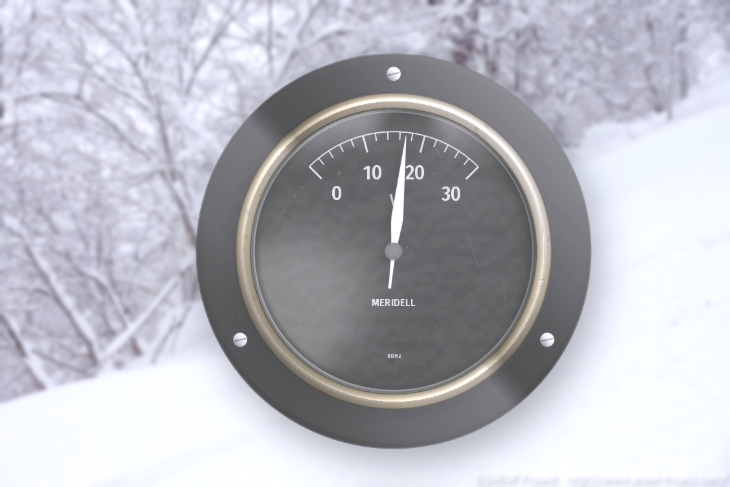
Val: 17 V
